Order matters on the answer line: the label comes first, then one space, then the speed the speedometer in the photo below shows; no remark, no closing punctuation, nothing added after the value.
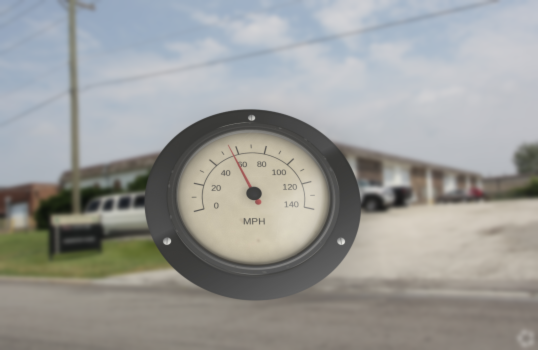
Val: 55 mph
